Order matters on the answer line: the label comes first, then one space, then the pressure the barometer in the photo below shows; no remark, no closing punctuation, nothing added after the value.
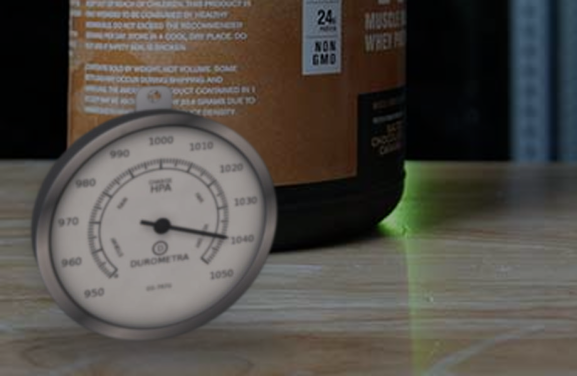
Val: 1040 hPa
